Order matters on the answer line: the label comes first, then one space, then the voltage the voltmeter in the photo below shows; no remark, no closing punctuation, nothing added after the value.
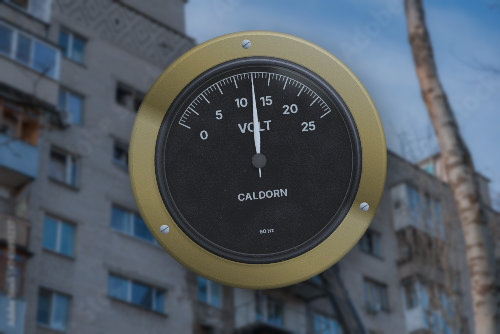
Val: 12.5 V
